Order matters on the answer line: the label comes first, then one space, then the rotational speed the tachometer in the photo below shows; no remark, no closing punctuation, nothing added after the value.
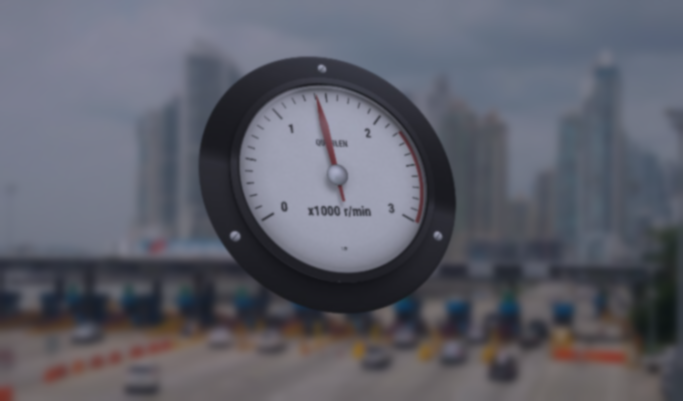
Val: 1400 rpm
